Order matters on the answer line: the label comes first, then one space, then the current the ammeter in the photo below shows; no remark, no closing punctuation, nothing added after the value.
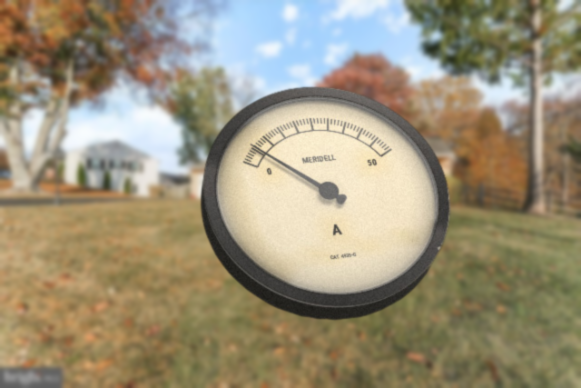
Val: 5 A
